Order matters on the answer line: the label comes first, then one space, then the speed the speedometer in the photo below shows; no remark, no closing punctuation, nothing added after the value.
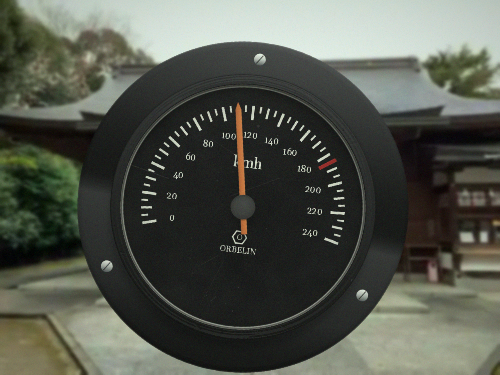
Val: 110 km/h
